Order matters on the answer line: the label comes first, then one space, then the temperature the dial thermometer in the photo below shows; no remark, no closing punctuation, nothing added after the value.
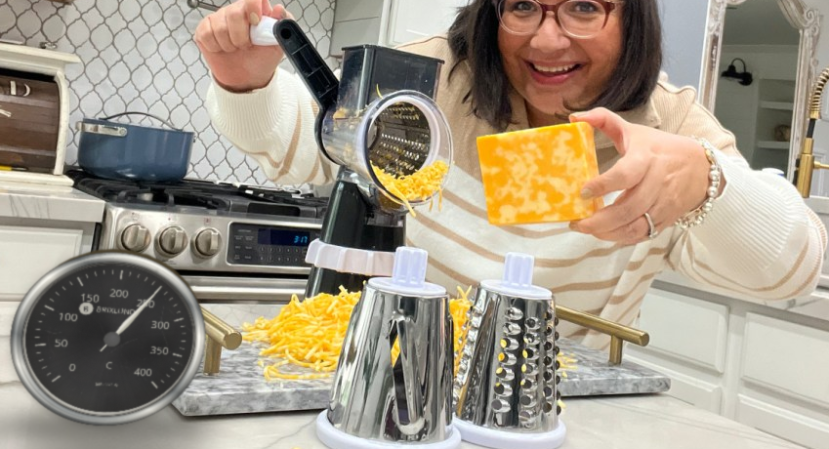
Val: 250 °C
